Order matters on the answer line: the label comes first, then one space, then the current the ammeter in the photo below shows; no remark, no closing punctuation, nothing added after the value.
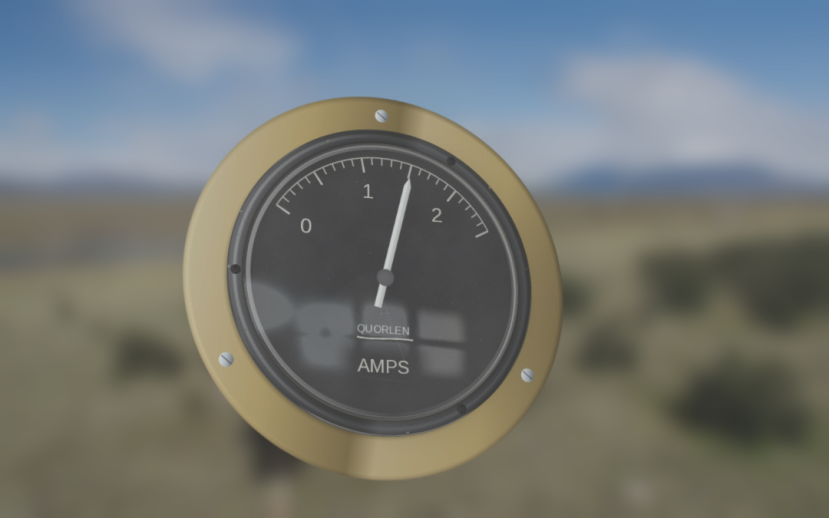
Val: 1.5 A
